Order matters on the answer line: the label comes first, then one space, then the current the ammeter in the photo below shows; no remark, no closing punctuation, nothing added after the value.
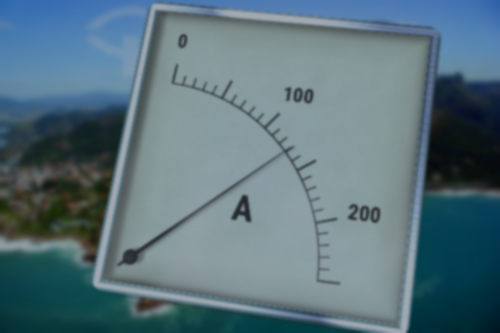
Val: 130 A
